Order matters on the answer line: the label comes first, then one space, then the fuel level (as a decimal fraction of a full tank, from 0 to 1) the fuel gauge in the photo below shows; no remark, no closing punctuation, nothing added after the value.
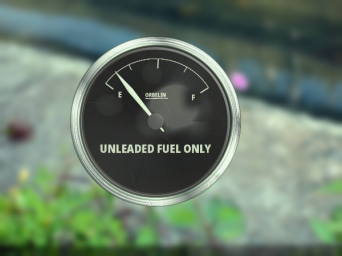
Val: 0.125
